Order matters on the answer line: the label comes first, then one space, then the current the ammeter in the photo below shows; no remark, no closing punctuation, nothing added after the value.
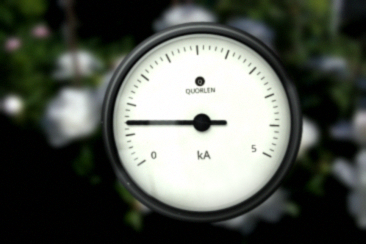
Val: 0.7 kA
